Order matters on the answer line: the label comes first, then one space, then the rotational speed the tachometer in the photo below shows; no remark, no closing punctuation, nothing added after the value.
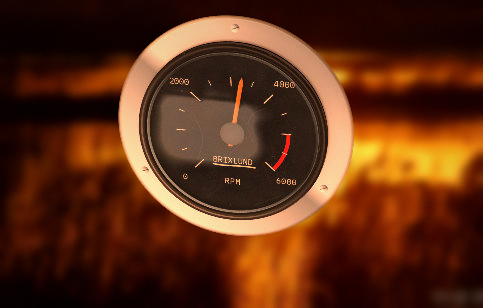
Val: 3250 rpm
